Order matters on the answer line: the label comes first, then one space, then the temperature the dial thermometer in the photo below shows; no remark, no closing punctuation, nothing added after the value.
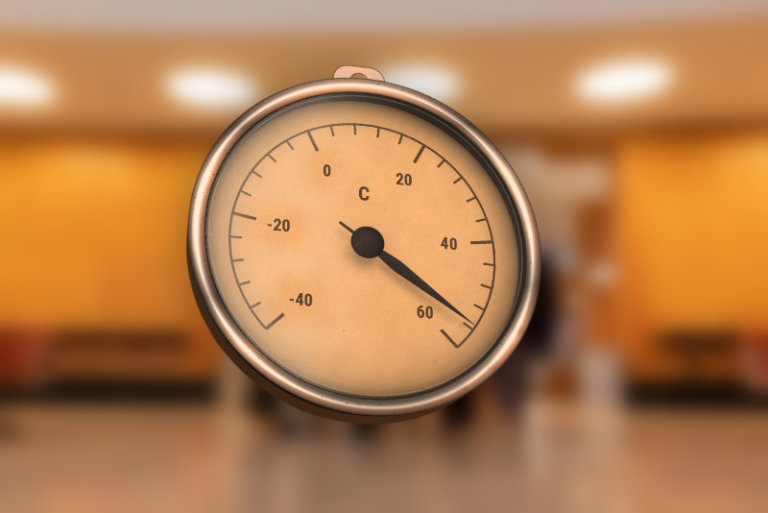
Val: 56 °C
